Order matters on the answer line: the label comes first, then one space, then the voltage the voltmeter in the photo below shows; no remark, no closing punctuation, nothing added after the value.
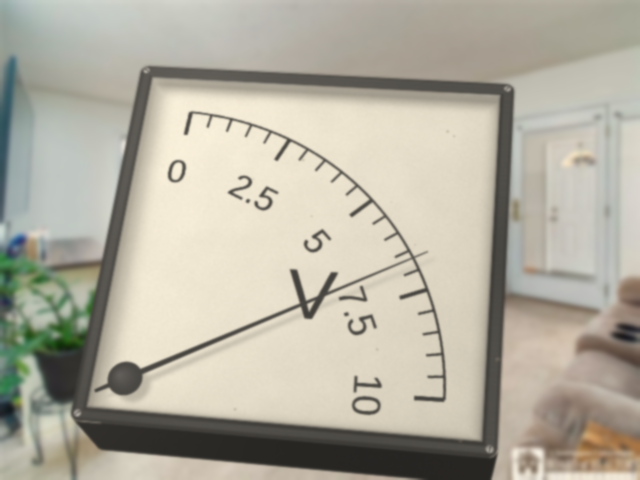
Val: 6.75 V
